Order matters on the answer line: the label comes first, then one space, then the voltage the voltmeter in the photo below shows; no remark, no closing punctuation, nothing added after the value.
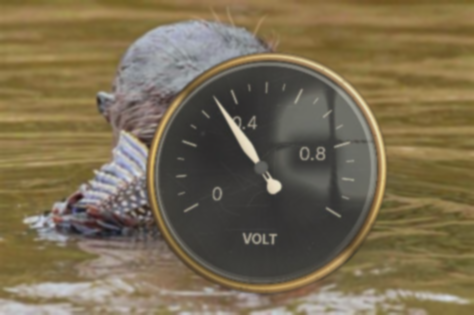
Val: 0.35 V
